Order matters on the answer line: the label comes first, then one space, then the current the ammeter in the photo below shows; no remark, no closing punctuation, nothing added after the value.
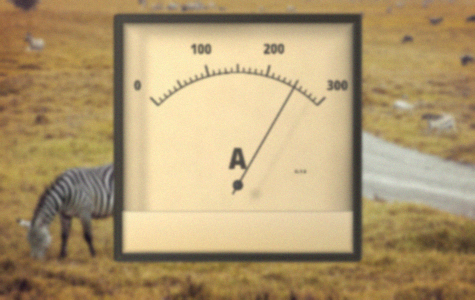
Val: 250 A
